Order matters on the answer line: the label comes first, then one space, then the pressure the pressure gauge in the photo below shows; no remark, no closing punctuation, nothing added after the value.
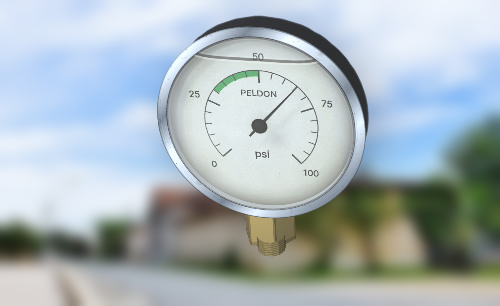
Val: 65 psi
